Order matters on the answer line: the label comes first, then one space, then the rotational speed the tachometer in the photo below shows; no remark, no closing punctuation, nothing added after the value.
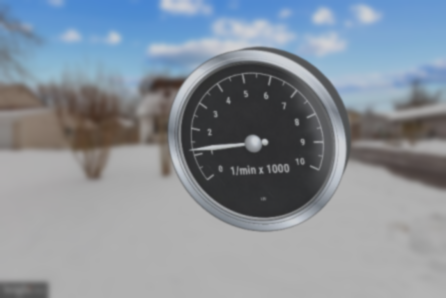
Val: 1250 rpm
